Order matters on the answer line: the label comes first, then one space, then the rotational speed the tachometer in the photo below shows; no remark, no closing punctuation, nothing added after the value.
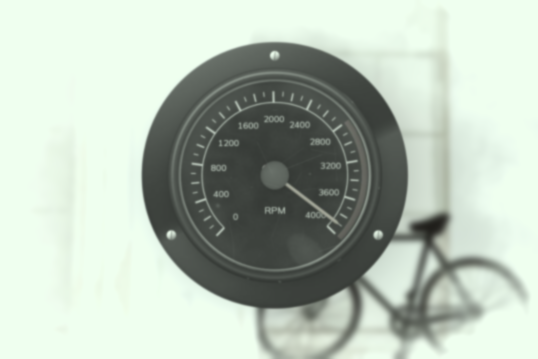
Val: 3900 rpm
